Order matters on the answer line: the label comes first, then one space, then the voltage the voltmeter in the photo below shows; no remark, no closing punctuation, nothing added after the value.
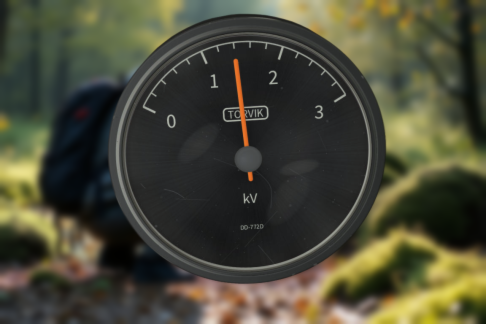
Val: 1.4 kV
